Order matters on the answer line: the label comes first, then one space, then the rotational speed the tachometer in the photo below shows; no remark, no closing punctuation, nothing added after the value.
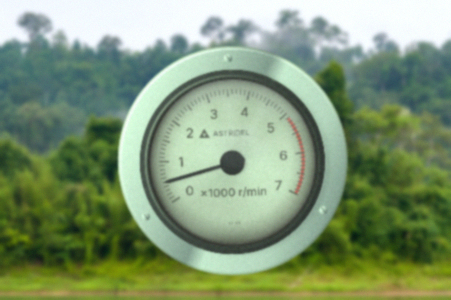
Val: 500 rpm
